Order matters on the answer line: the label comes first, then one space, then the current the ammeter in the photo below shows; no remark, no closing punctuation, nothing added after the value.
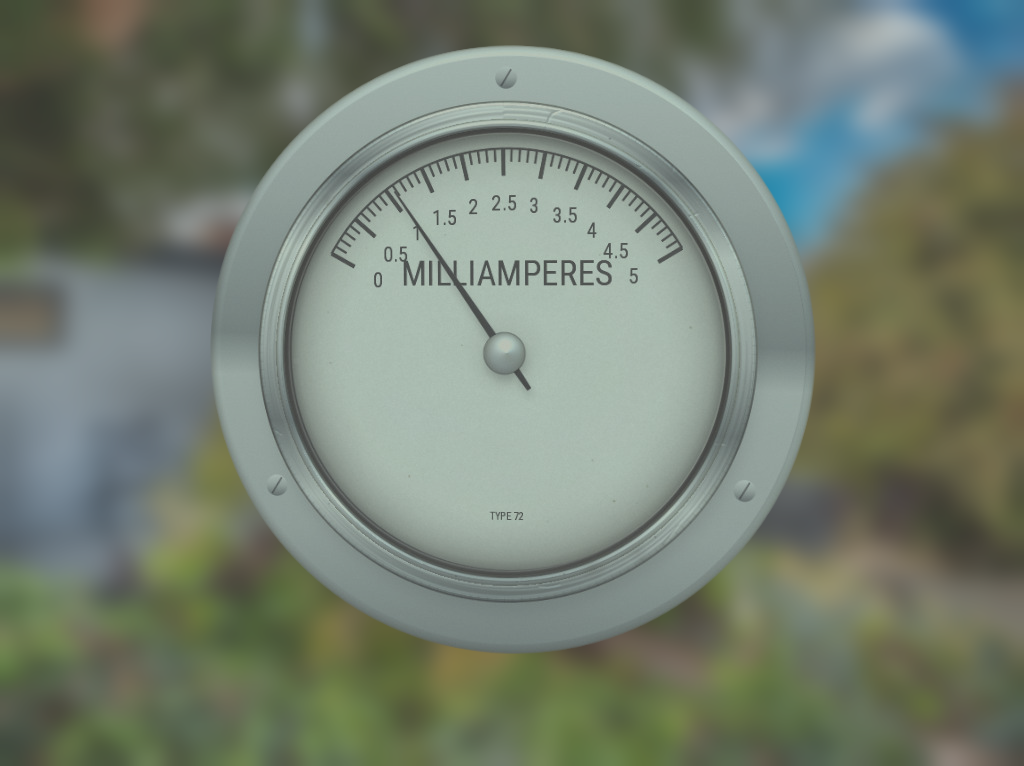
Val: 1.1 mA
